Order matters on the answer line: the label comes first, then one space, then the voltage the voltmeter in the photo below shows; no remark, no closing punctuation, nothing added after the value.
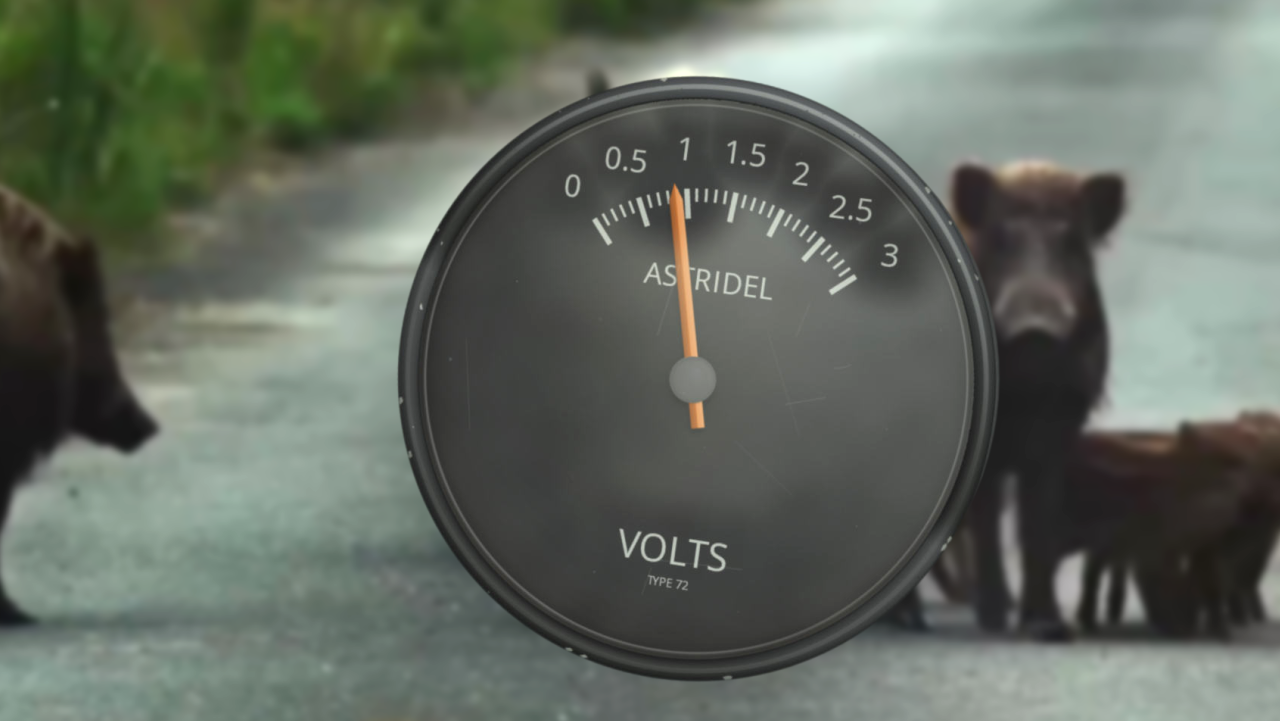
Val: 0.9 V
